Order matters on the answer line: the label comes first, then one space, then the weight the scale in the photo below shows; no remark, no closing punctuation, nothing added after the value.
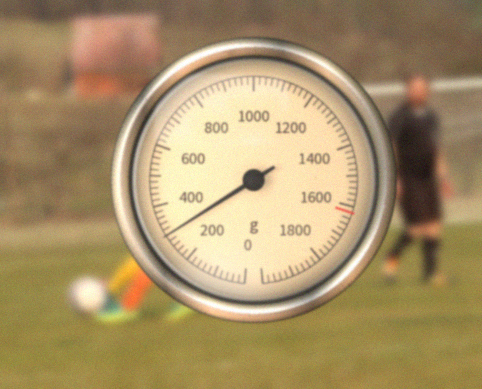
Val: 300 g
